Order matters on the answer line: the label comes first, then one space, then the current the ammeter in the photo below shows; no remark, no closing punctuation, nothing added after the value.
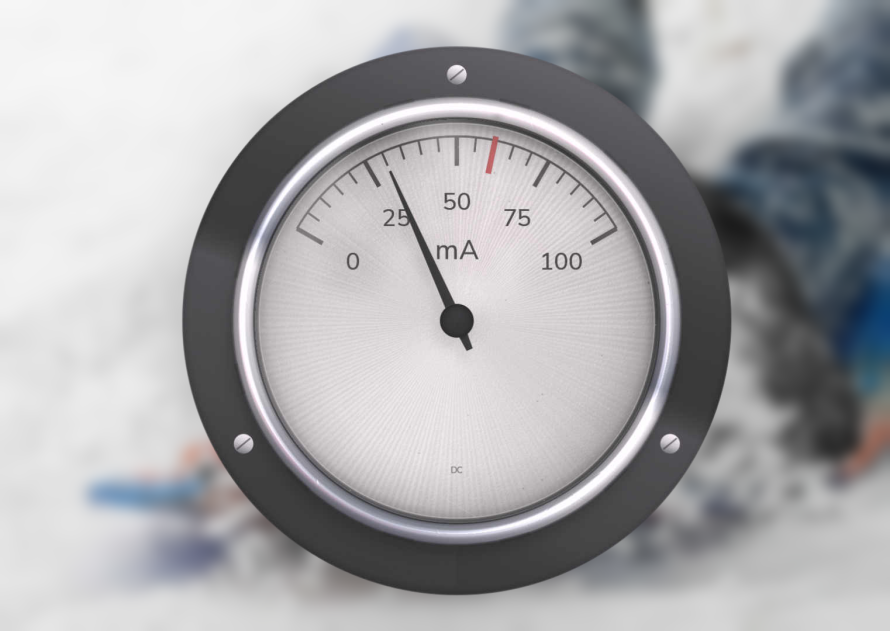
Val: 30 mA
